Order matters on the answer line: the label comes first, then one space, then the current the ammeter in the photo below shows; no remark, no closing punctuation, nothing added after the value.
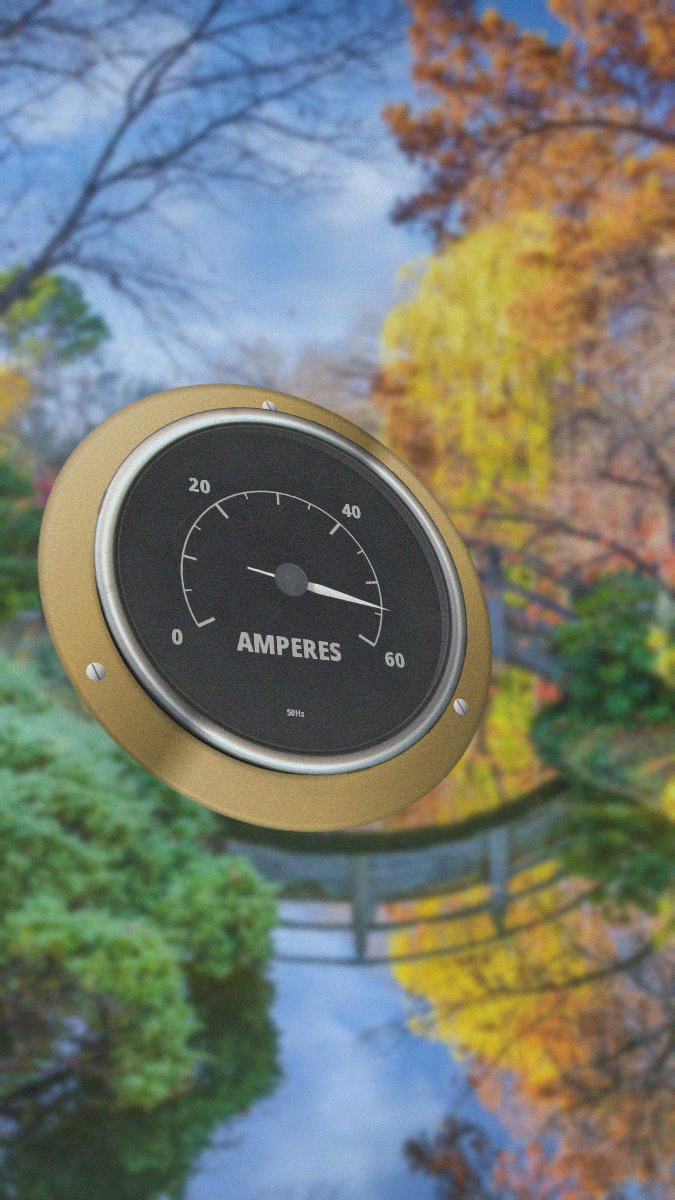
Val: 55 A
